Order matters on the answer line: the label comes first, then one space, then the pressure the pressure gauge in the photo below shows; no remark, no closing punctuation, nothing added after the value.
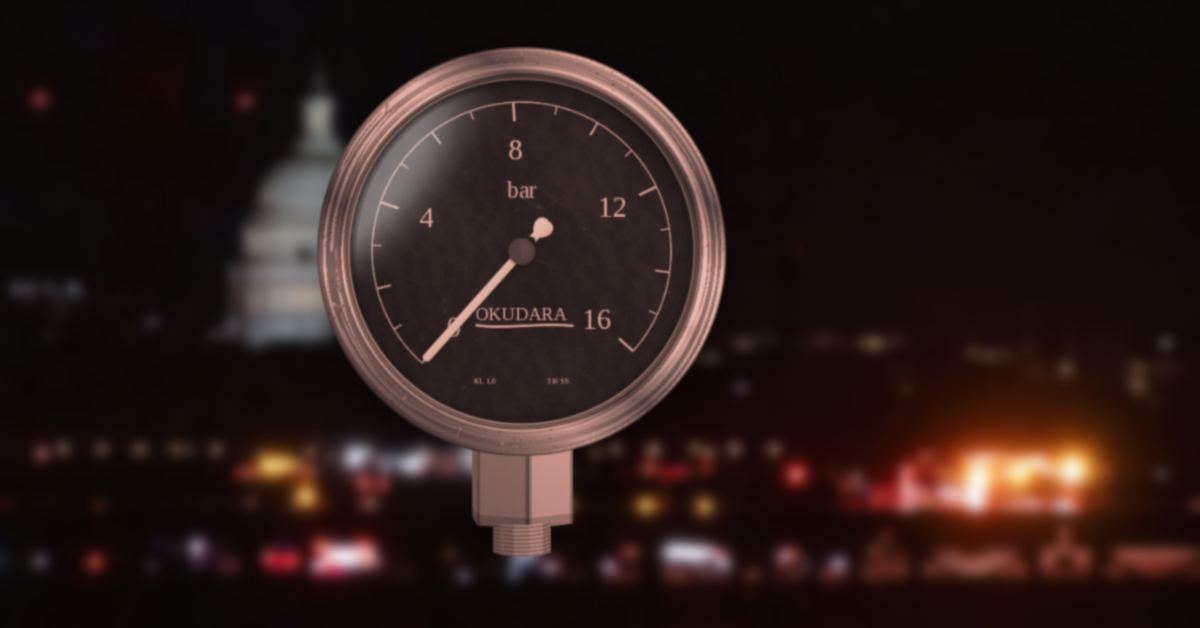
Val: 0 bar
